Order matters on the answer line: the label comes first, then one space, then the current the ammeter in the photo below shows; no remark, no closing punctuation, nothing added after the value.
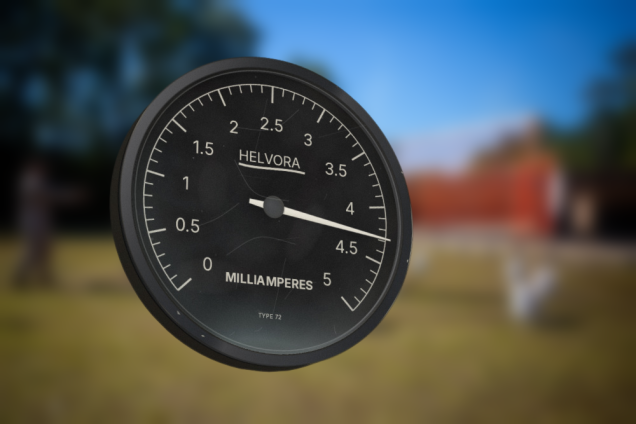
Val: 4.3 mA
